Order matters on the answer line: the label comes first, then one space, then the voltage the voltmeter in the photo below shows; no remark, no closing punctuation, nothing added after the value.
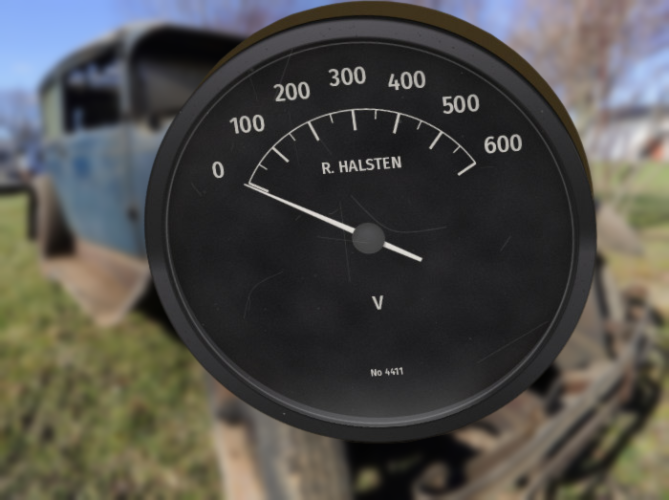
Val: 0 V
